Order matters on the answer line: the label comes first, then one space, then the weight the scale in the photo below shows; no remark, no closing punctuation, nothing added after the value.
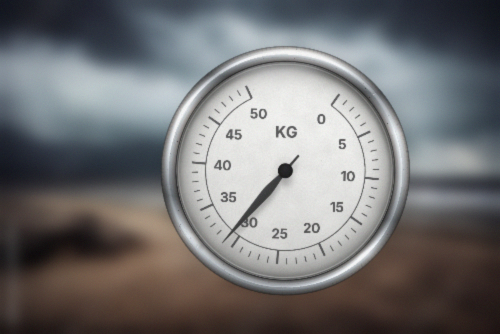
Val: 31 kg
